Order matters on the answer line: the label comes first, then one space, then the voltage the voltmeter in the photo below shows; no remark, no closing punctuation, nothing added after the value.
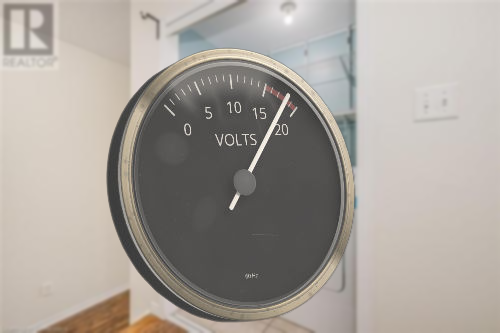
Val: 18 V
